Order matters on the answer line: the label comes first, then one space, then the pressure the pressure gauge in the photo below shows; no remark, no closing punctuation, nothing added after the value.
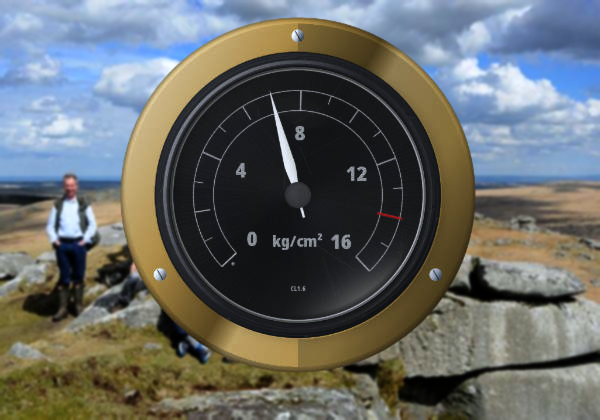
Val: 7 kg/cm²
